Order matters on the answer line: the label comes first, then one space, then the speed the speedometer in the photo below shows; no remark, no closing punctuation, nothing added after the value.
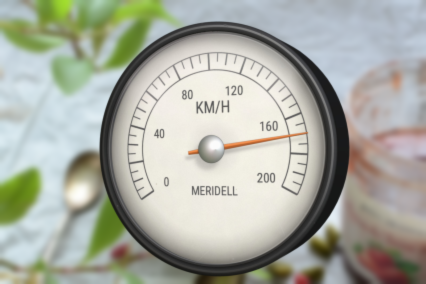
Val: 170 km/h
